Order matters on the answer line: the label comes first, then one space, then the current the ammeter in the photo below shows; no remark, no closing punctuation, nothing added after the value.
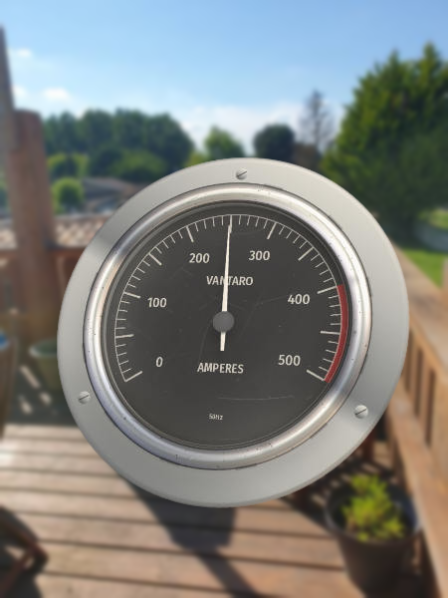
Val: 250 A
